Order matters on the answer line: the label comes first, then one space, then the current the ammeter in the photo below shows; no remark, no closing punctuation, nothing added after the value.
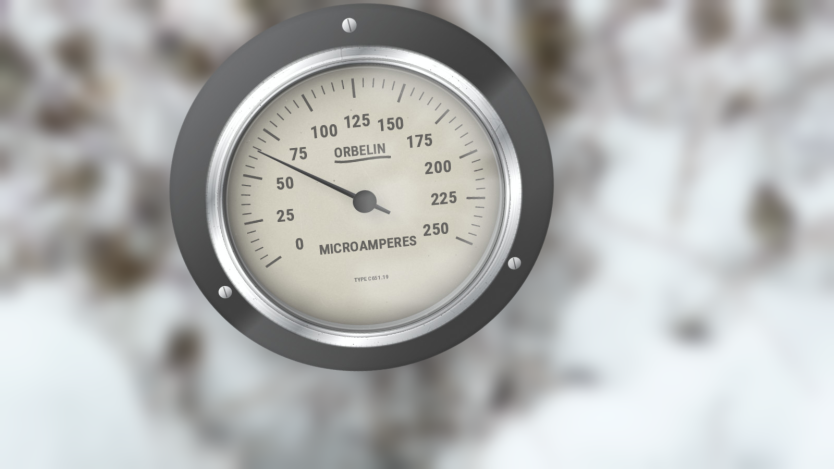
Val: 65 µA
